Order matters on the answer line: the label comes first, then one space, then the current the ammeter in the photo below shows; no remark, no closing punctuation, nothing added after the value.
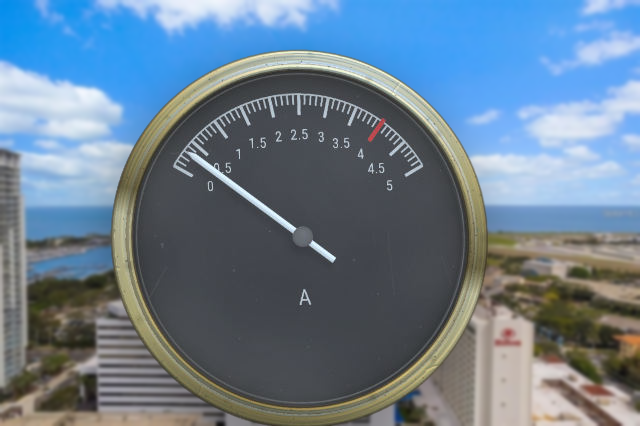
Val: 0.3 A
